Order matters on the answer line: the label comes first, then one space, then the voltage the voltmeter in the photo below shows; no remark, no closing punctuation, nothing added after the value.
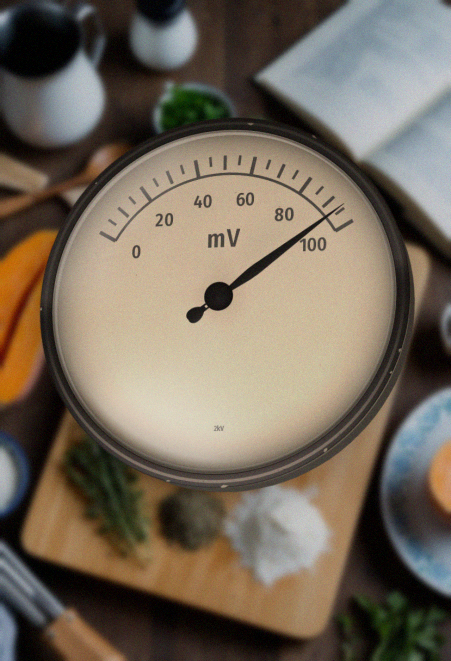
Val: 95 mV
